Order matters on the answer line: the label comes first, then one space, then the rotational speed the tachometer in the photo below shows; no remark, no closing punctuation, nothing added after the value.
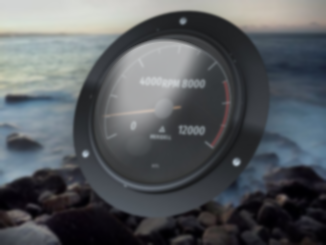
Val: 1000 rpm
